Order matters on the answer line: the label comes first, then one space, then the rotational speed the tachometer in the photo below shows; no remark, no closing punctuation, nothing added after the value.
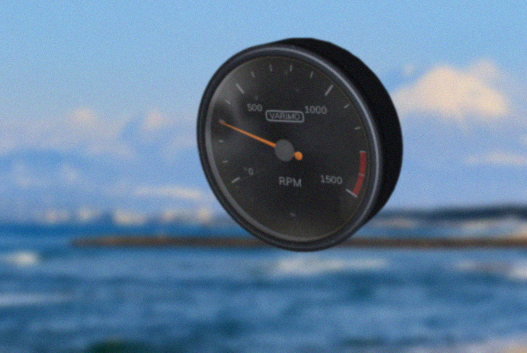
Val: 300 rpm
